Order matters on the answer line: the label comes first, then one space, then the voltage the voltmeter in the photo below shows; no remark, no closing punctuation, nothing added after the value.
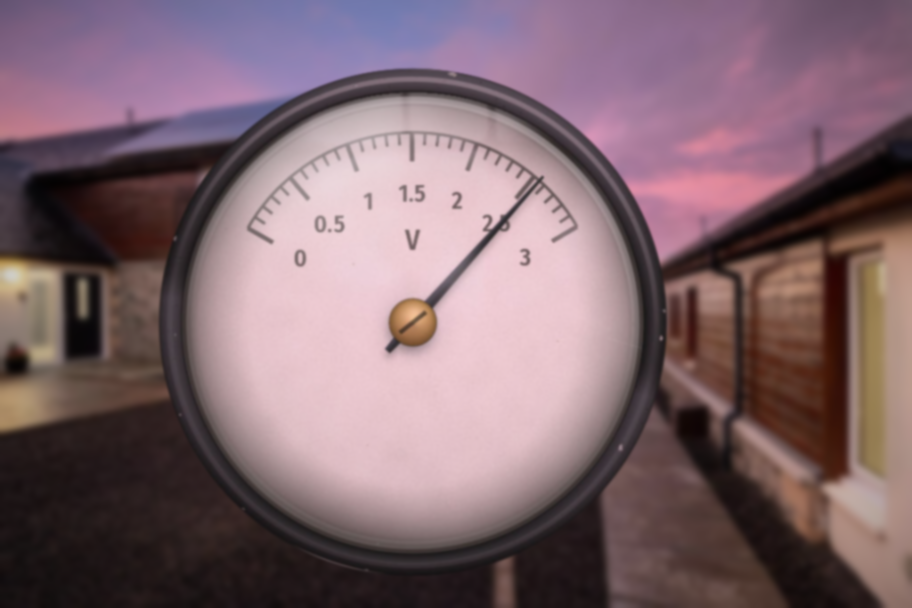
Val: 2.55 V
